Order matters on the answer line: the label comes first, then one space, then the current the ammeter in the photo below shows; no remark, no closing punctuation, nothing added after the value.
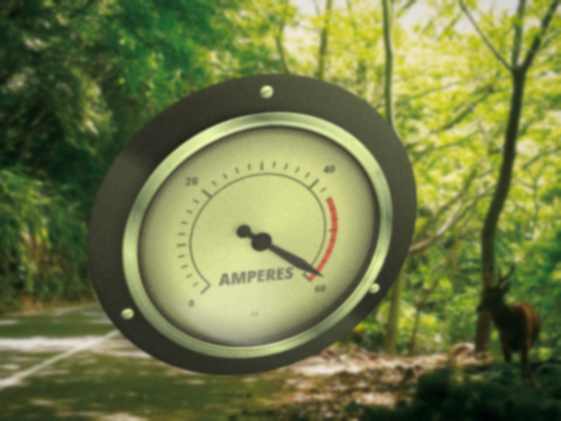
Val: 58 A
